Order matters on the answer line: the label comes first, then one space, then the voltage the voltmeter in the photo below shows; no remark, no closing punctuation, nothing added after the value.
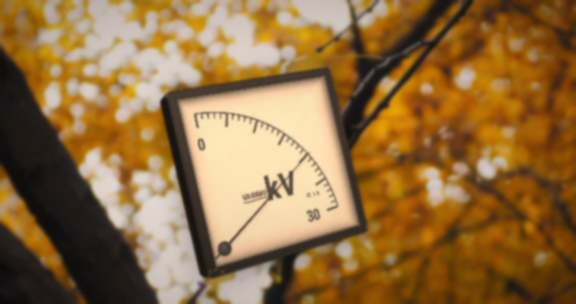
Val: 20 kV
